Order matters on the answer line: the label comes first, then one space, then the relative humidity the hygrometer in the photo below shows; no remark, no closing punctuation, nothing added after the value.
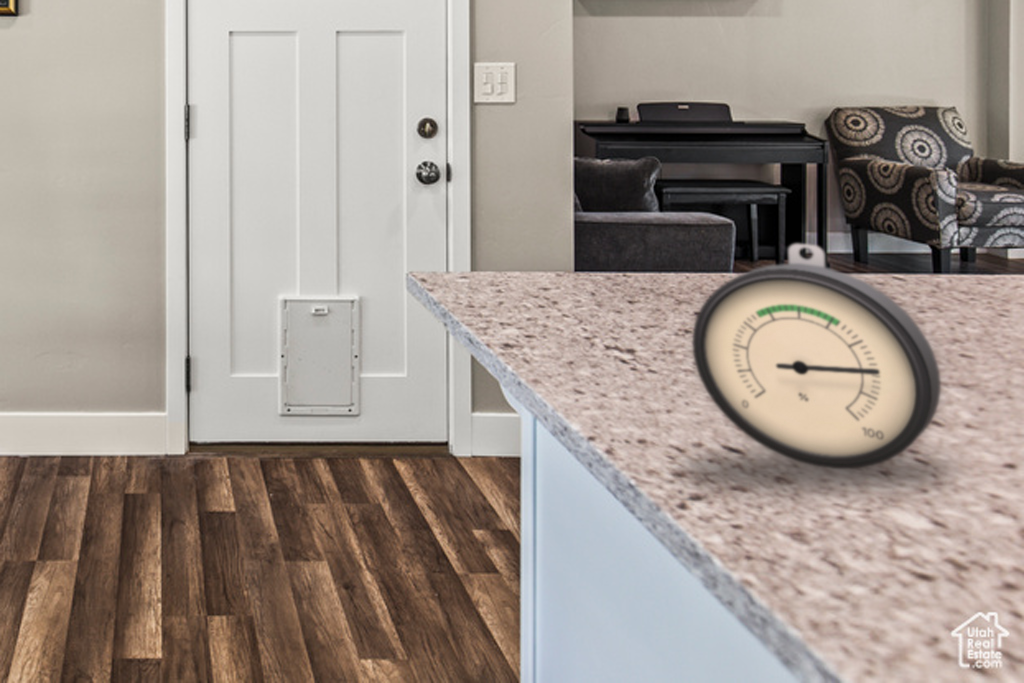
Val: 80 %
